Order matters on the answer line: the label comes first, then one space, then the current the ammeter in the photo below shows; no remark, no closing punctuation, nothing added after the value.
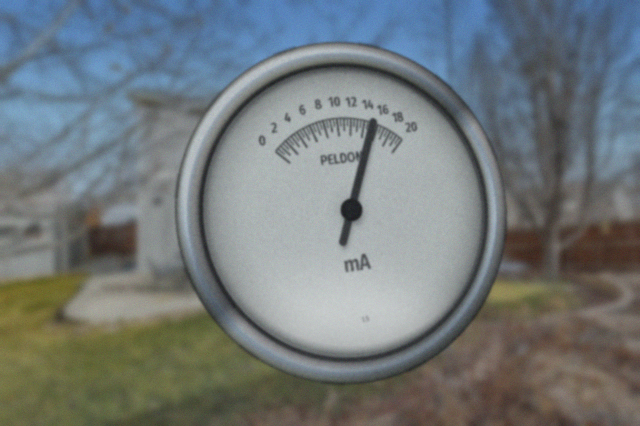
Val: 15 mA
